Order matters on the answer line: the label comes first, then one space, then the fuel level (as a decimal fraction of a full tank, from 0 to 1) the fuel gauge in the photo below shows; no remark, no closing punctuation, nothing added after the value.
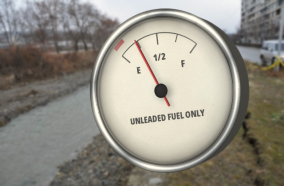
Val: 0.25
